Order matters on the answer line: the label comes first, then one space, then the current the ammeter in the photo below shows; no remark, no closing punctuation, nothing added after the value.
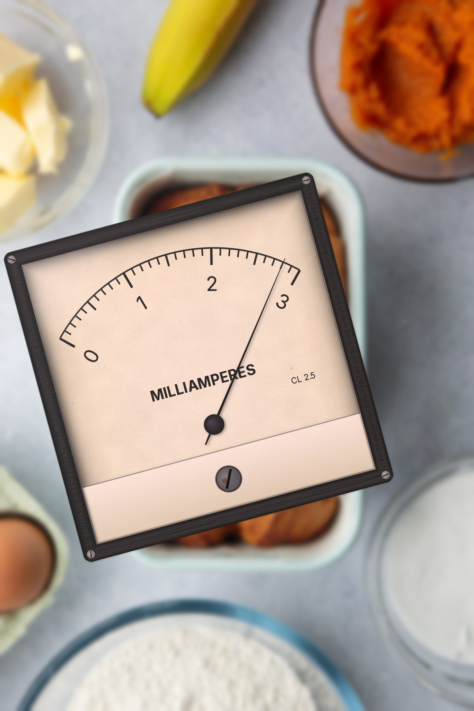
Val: 2.8 mA
